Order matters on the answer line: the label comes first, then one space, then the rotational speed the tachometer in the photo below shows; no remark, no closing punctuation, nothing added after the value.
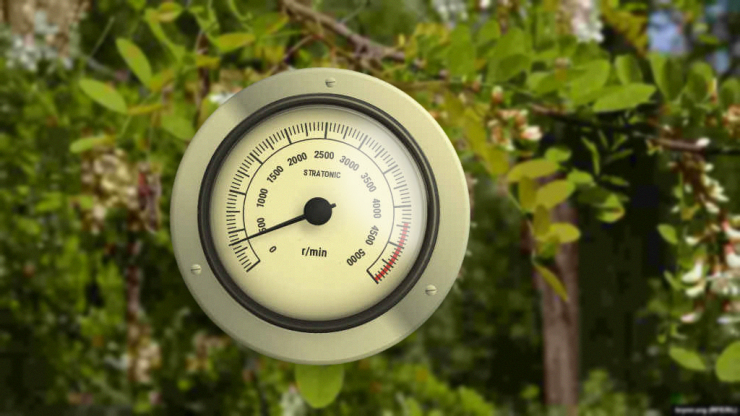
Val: 350 rpm
